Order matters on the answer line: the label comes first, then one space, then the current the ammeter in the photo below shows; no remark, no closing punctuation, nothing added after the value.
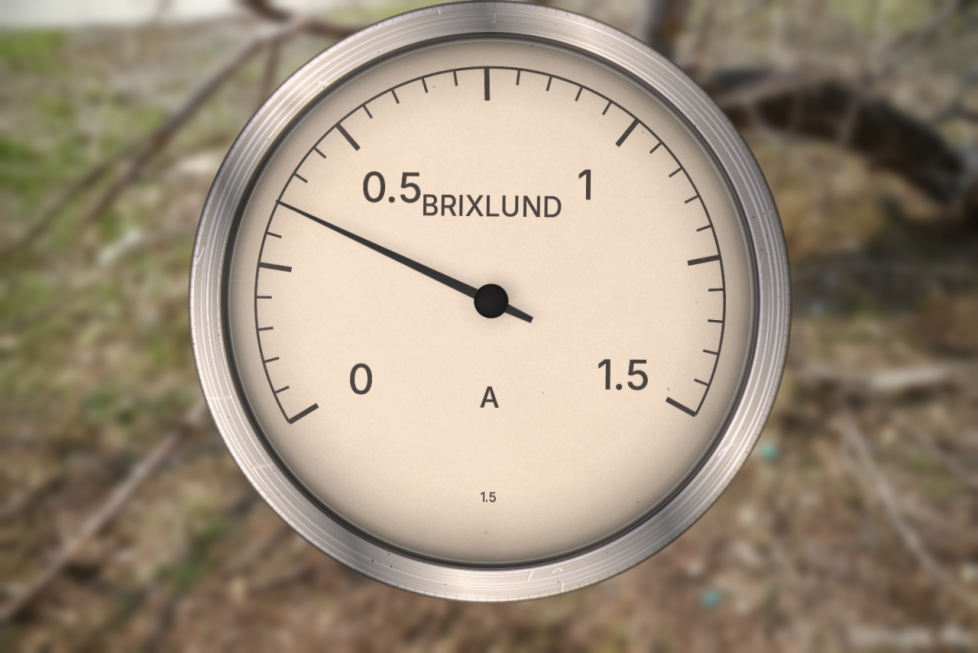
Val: 0.35 A
